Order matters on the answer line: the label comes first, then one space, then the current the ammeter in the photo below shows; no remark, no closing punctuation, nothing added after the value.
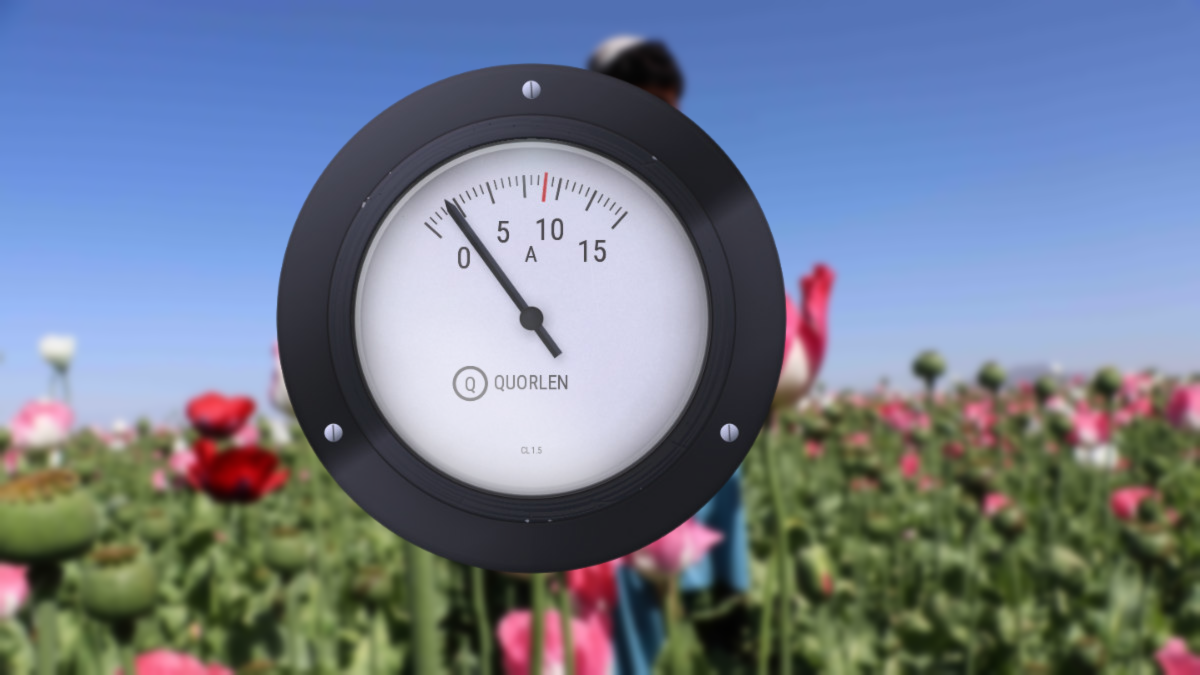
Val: 2 A
